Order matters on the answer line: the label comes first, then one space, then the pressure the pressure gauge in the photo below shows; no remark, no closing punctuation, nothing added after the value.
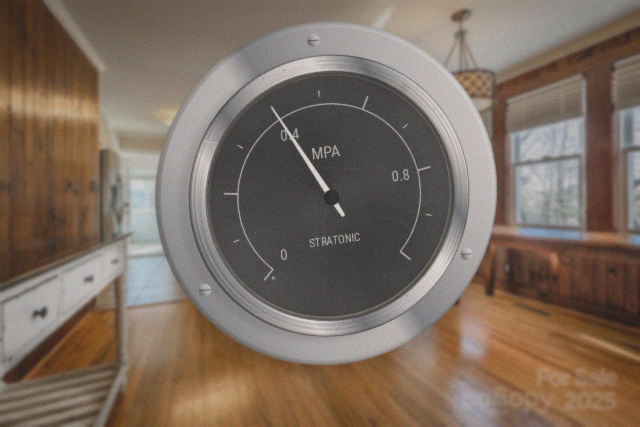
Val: 0.4 MPa
